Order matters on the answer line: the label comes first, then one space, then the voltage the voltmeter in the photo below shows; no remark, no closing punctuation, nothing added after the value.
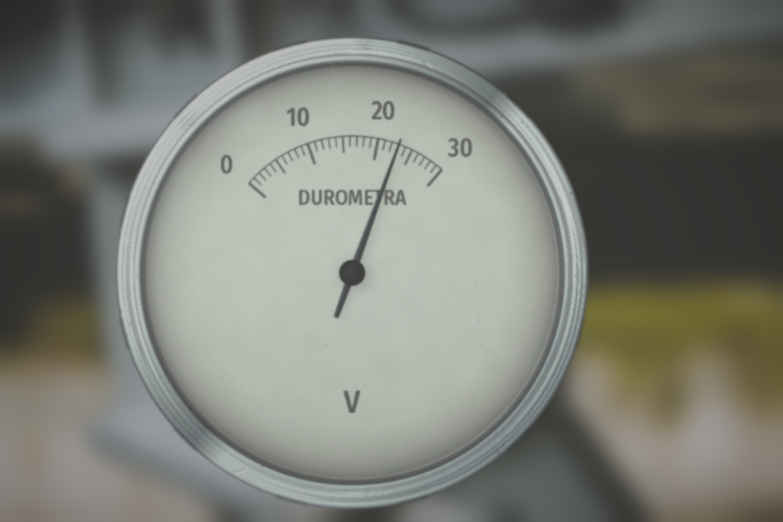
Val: 23 V
